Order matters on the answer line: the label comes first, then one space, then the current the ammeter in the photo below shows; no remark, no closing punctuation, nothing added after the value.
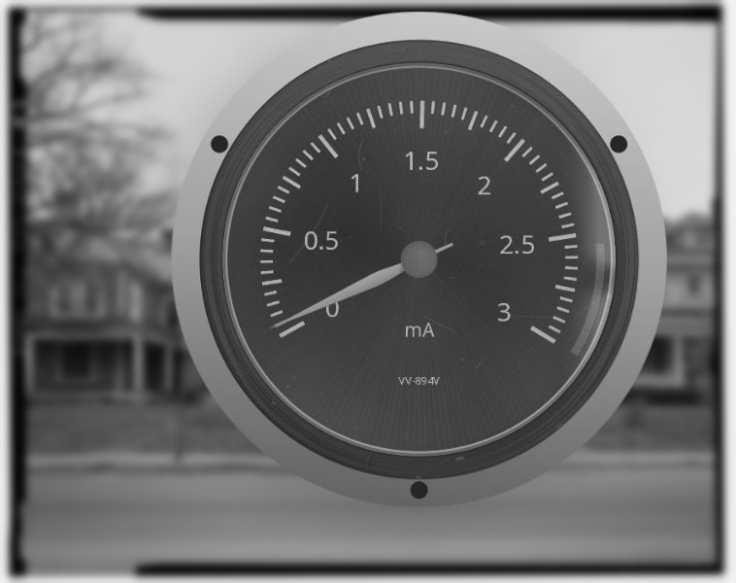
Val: 0.05 mA
